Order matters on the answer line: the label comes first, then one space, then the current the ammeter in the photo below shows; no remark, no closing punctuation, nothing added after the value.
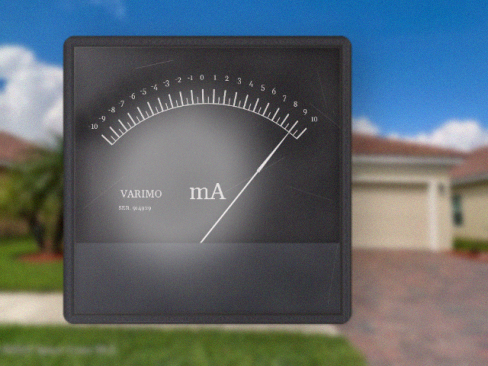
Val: 9 mA
